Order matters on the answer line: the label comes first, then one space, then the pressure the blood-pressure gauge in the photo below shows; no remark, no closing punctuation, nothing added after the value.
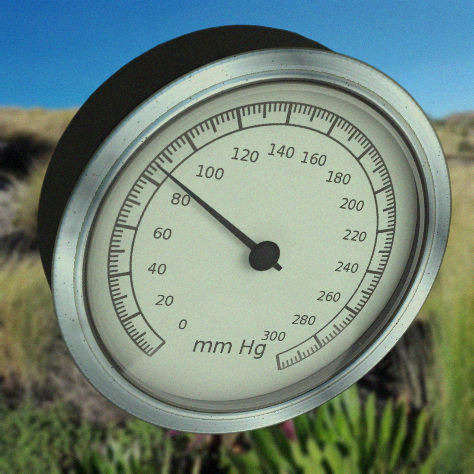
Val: 86 mmHg
